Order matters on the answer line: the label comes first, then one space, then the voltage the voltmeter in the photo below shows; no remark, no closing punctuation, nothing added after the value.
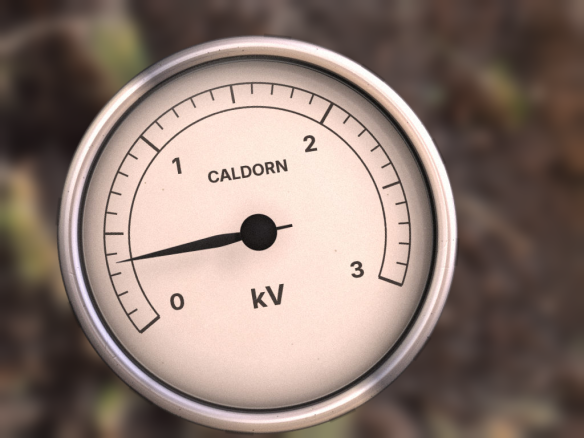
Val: 0.35 kV
